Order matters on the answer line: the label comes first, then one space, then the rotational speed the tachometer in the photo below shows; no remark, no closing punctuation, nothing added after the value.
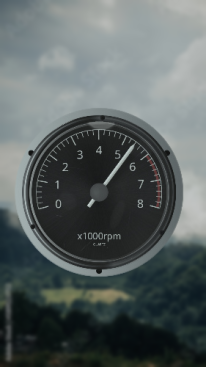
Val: 5400 rpm
